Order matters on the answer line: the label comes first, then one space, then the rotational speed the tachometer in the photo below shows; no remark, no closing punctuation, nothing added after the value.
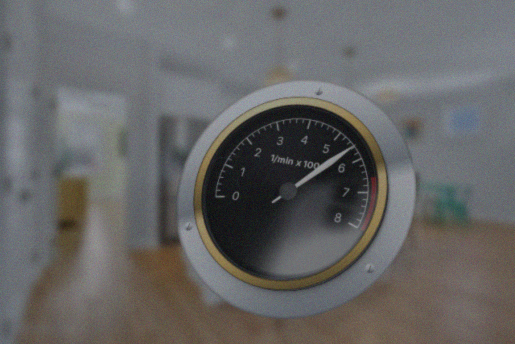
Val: 5600 rpm
